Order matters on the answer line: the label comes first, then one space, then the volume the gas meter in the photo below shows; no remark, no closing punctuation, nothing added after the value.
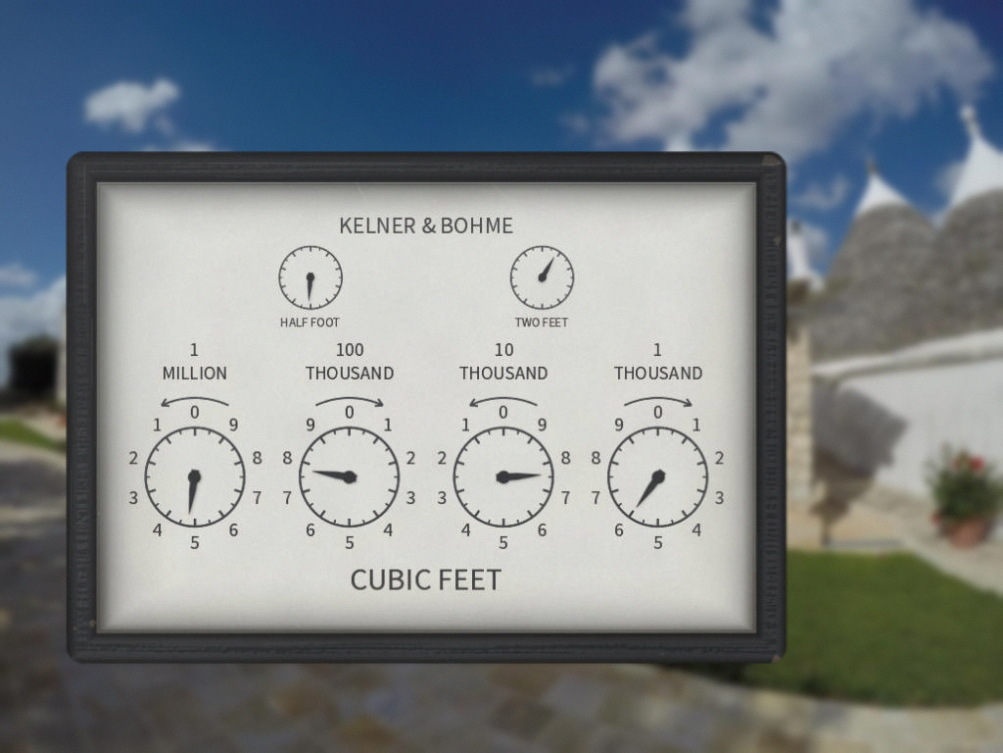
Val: 477600 ft³
